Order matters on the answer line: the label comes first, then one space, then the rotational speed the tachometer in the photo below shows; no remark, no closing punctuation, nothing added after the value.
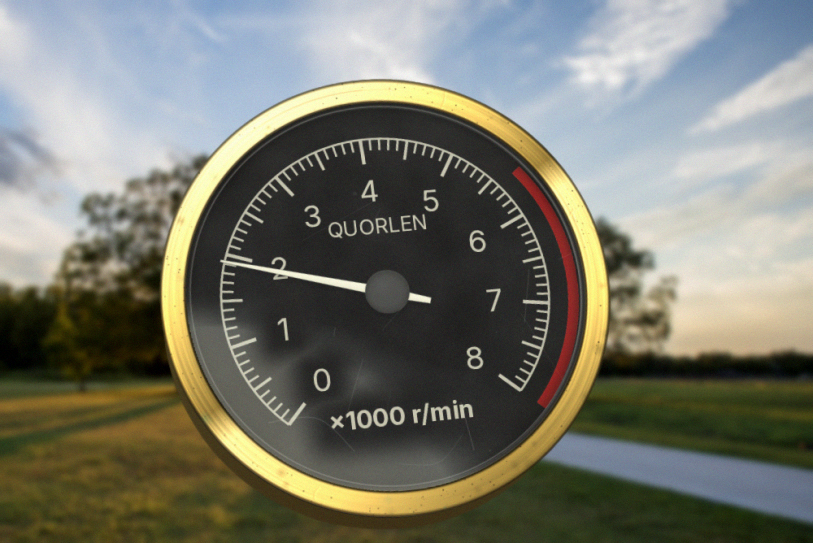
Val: 1900 rpm
